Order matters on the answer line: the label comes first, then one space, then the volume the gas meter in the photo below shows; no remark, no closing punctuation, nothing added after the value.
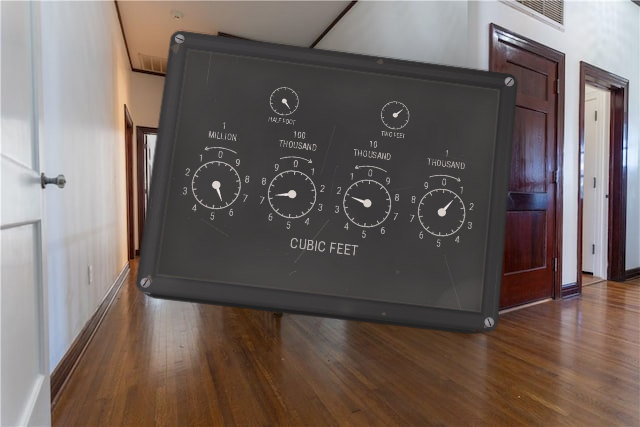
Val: 572100 ft³
